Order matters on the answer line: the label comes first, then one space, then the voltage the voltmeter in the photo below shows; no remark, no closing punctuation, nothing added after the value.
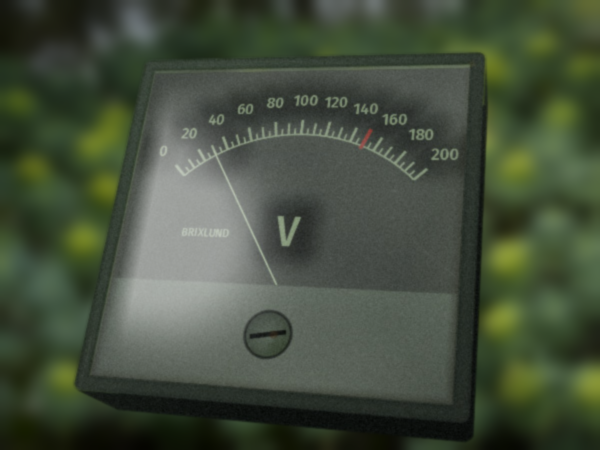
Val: 30 V
